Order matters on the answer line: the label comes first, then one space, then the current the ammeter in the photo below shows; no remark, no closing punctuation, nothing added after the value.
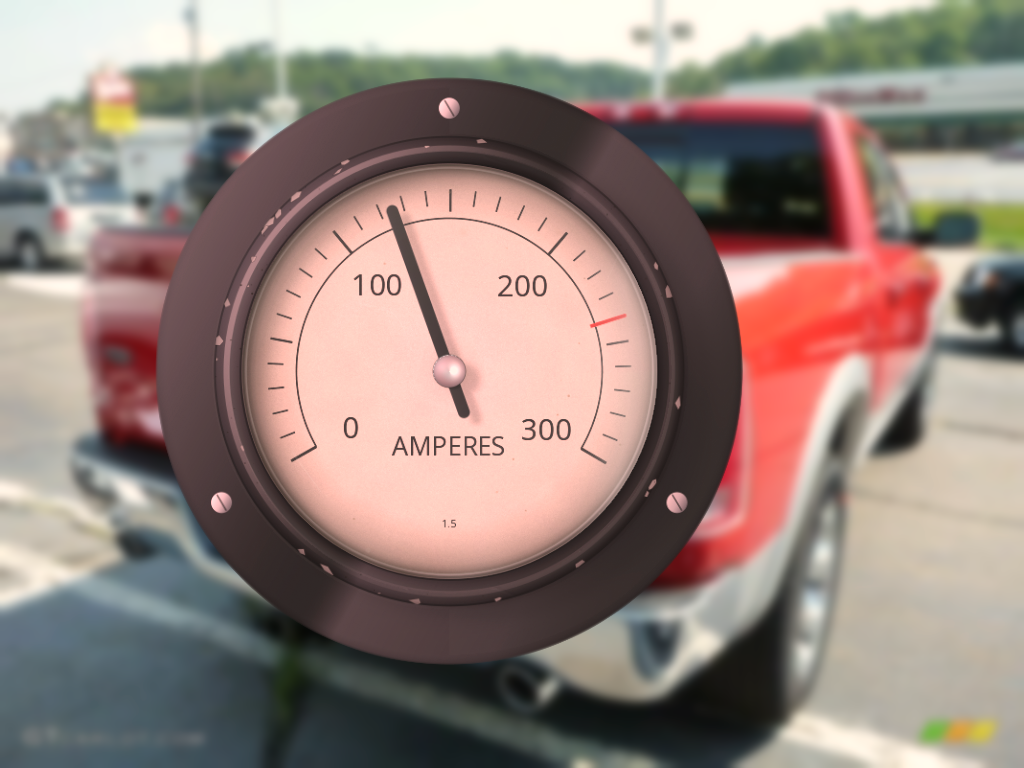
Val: 125 A
